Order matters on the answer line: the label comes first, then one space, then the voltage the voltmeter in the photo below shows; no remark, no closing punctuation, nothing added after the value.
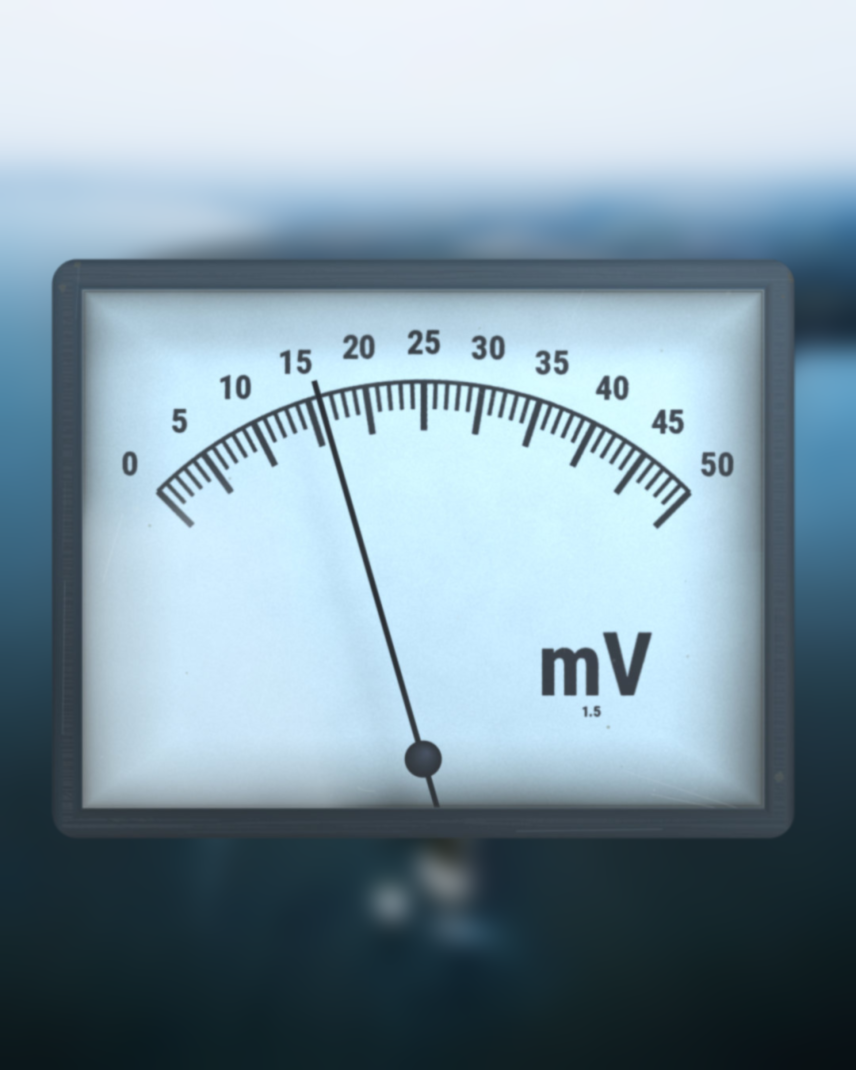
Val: 16 mV
